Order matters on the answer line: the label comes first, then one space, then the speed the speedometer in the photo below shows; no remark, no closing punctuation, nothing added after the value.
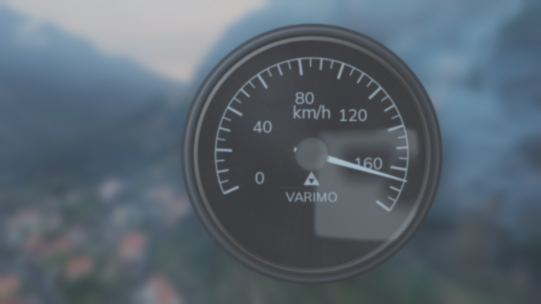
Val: 165 km/h
